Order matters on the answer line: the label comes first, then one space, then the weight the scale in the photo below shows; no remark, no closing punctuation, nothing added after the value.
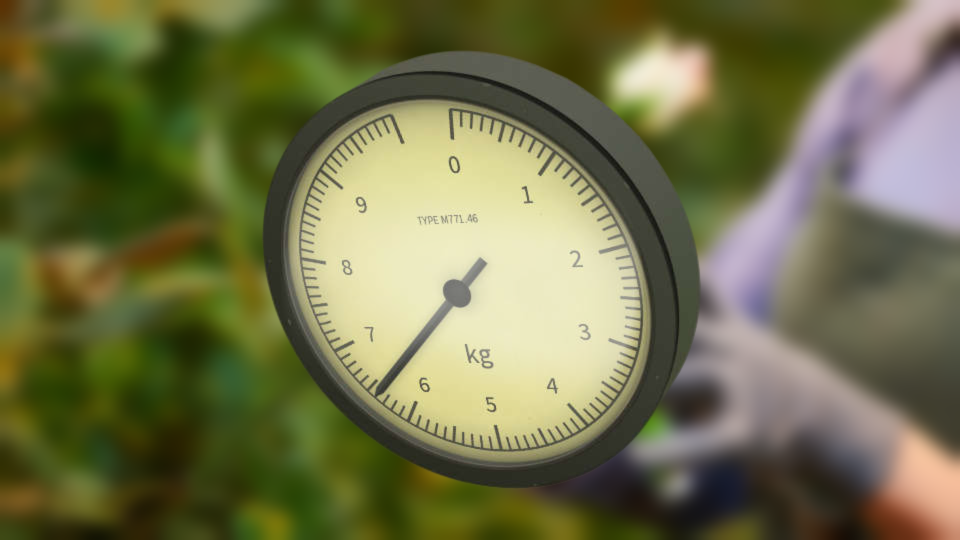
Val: 6.4 kg
